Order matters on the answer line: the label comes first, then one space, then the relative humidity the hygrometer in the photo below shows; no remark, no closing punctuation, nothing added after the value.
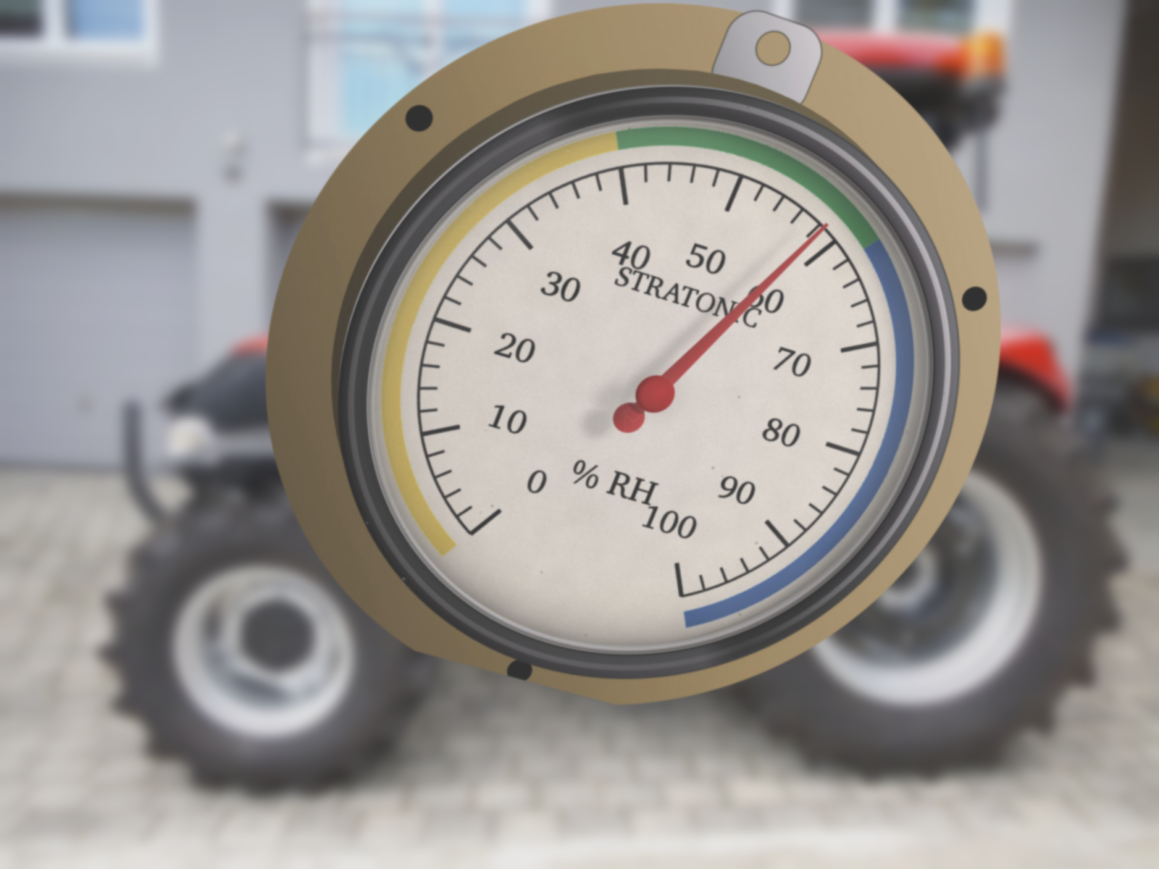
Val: 58 %
